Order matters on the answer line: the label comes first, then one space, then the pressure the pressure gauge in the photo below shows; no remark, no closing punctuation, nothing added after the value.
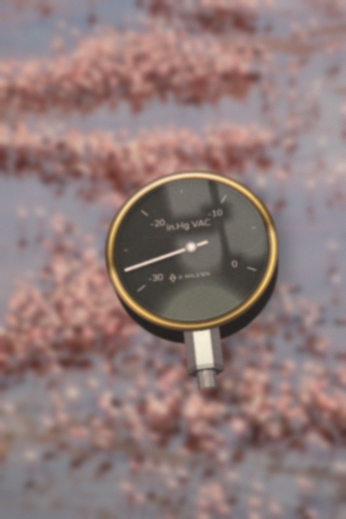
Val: -27.5 inHg
